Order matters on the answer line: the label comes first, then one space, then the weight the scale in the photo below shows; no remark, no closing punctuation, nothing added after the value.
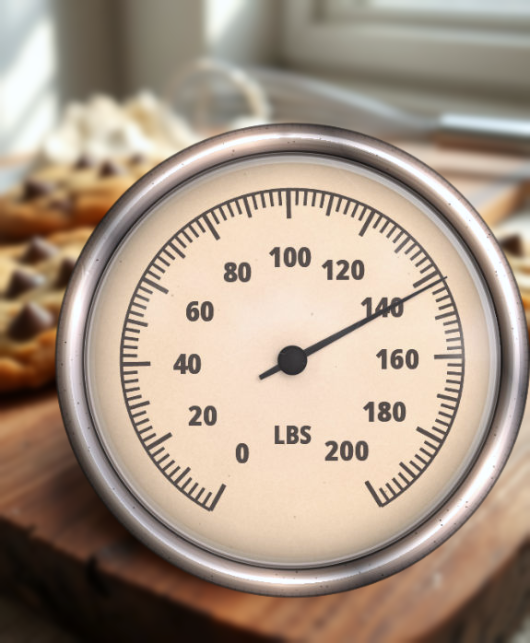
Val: 142 lb
